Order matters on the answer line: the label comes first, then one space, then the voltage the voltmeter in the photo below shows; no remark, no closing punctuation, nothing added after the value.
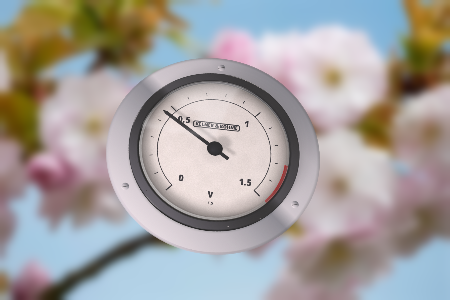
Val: 0.45 V
